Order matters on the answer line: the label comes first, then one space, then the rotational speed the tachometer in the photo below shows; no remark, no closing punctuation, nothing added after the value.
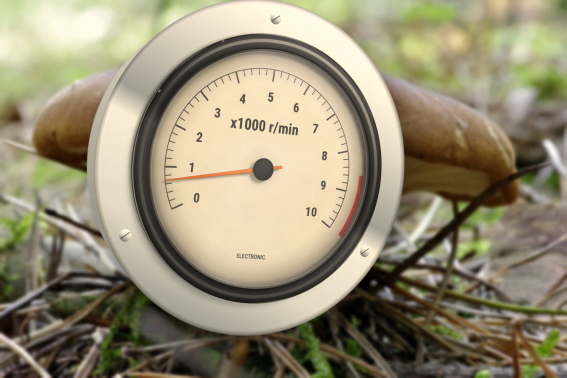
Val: 700 rpm
